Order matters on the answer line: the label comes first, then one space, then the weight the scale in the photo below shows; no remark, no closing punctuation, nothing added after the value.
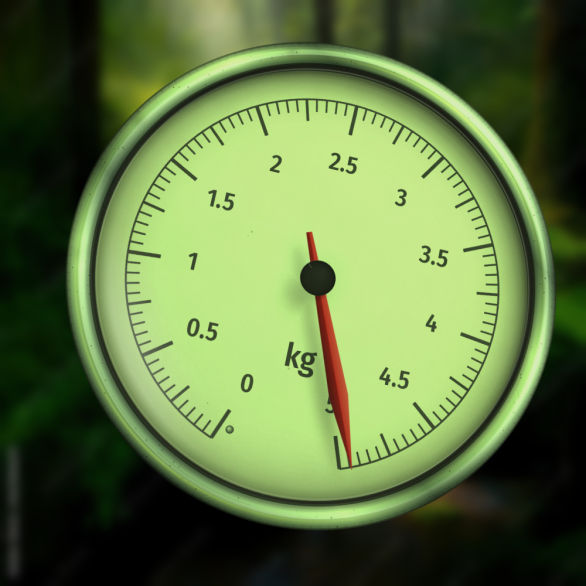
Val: 4.95 kg
